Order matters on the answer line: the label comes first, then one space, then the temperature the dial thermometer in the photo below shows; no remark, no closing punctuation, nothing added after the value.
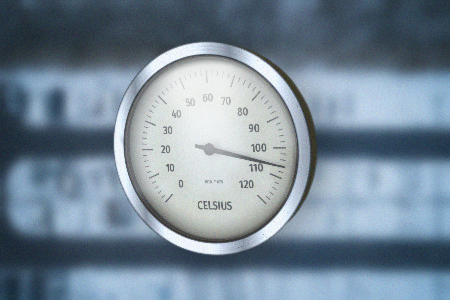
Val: 106 °C
